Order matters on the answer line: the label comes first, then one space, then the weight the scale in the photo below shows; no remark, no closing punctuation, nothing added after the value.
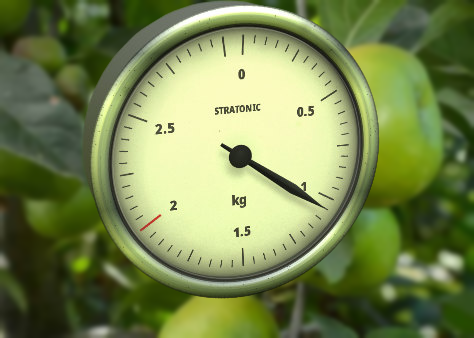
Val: 1.05 kg
